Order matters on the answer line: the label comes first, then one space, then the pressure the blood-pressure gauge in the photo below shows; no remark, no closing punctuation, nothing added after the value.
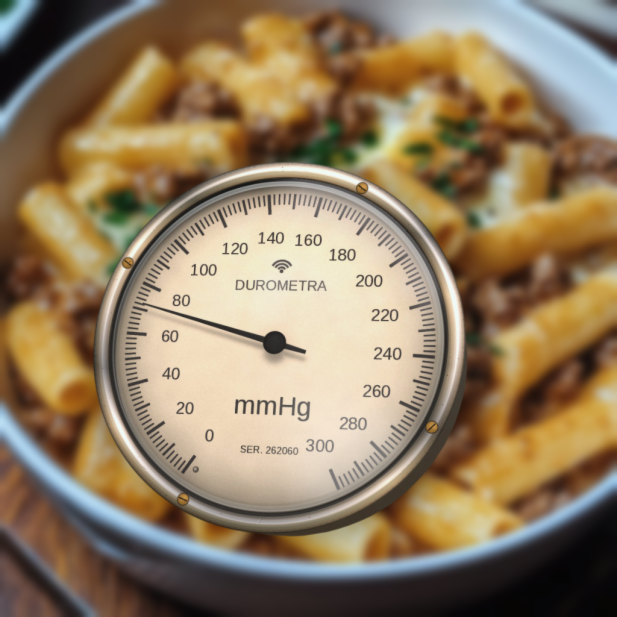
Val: 72 mmHg
